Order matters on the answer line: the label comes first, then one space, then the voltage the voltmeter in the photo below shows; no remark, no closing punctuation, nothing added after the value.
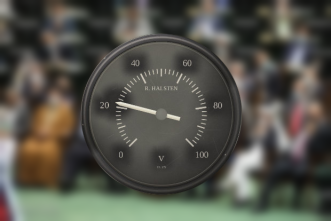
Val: 22 V
